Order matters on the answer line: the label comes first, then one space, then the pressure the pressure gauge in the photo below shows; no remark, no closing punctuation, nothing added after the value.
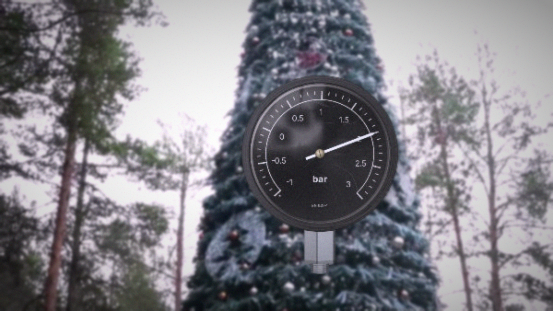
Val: 2 bar
